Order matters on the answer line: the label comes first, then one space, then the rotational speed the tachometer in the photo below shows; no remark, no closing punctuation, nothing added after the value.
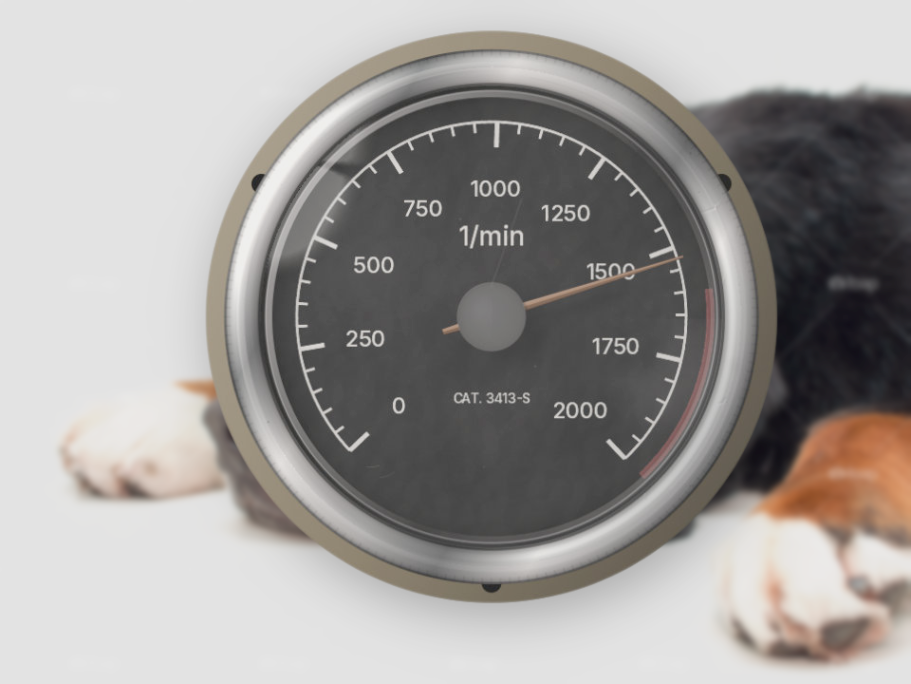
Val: 1525 rpm
